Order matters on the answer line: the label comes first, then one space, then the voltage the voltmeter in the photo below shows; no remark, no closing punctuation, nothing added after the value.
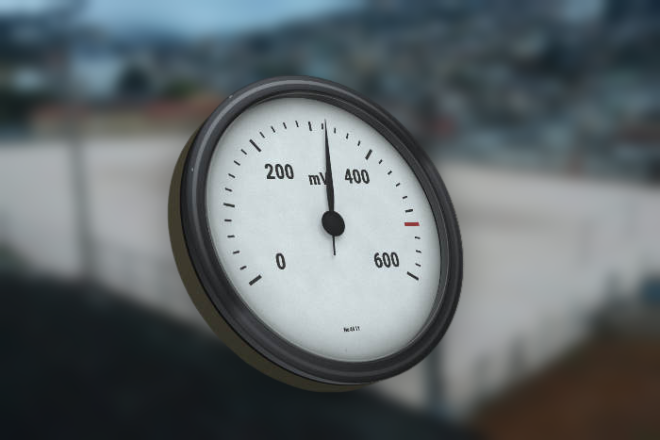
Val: 320 mV
